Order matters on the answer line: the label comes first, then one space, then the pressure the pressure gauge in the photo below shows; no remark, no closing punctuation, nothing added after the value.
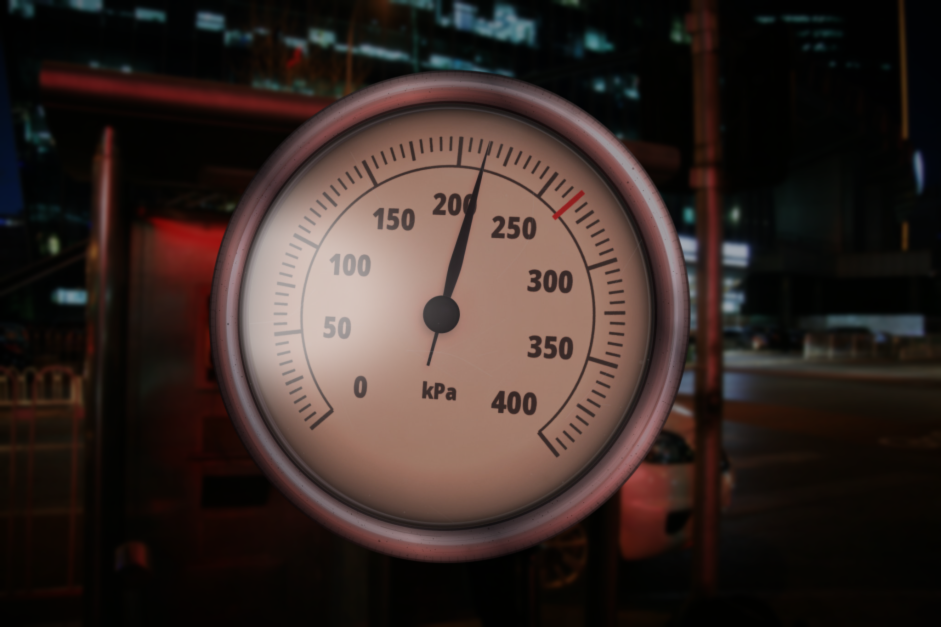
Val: 215 kPa
